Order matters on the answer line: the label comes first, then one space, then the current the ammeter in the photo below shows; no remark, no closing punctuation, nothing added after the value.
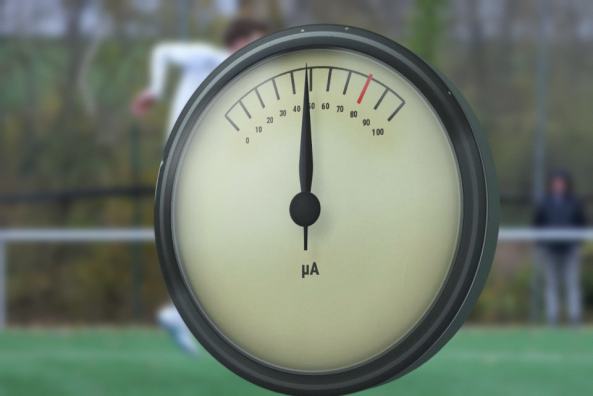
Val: 50 µA
